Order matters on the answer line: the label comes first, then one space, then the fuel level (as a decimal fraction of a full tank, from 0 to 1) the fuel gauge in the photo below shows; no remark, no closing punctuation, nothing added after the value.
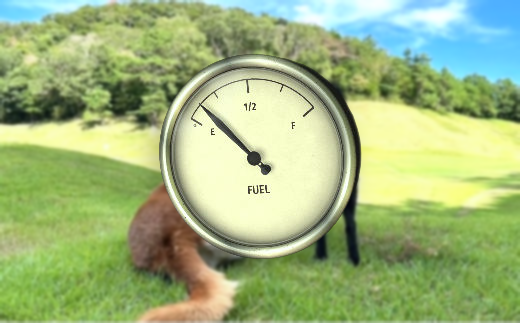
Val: 0.125
